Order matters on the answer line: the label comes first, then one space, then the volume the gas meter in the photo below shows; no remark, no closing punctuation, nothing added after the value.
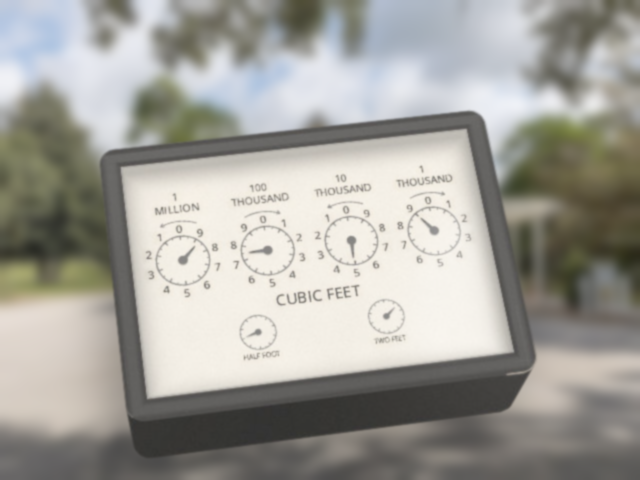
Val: 874900 ft³
